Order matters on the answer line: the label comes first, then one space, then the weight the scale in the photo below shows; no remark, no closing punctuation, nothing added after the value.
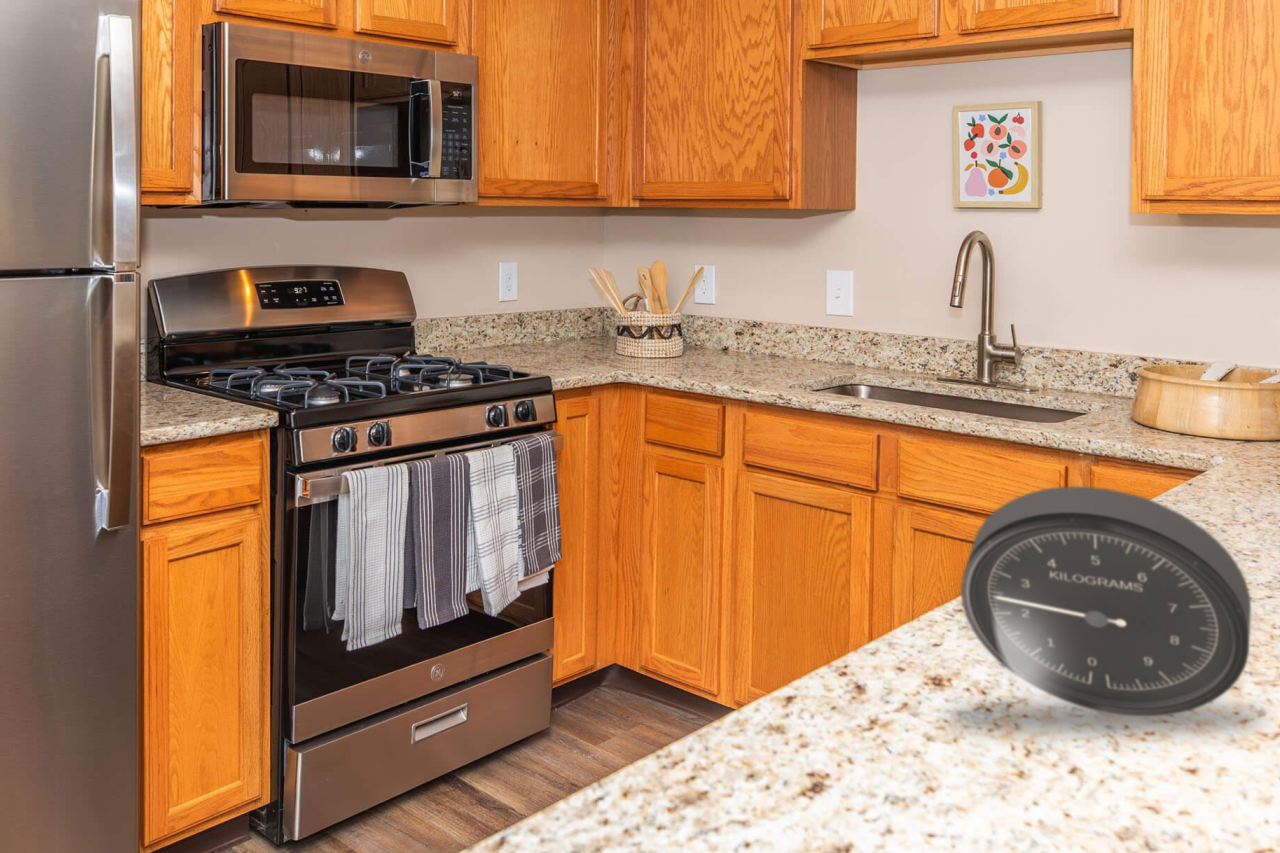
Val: 2.5 kg
